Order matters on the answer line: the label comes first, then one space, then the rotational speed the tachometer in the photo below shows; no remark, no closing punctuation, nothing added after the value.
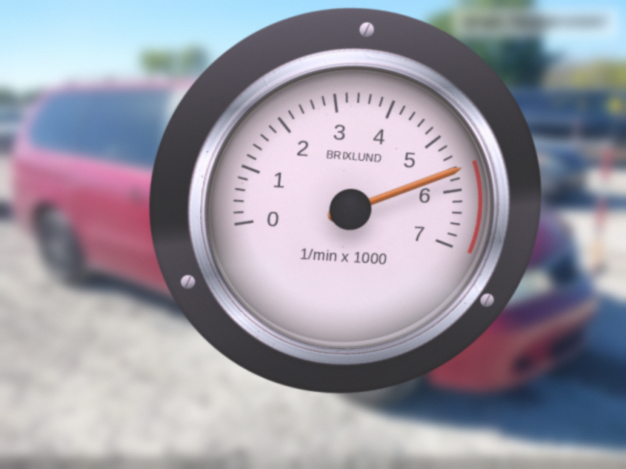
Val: 5600 rpm
